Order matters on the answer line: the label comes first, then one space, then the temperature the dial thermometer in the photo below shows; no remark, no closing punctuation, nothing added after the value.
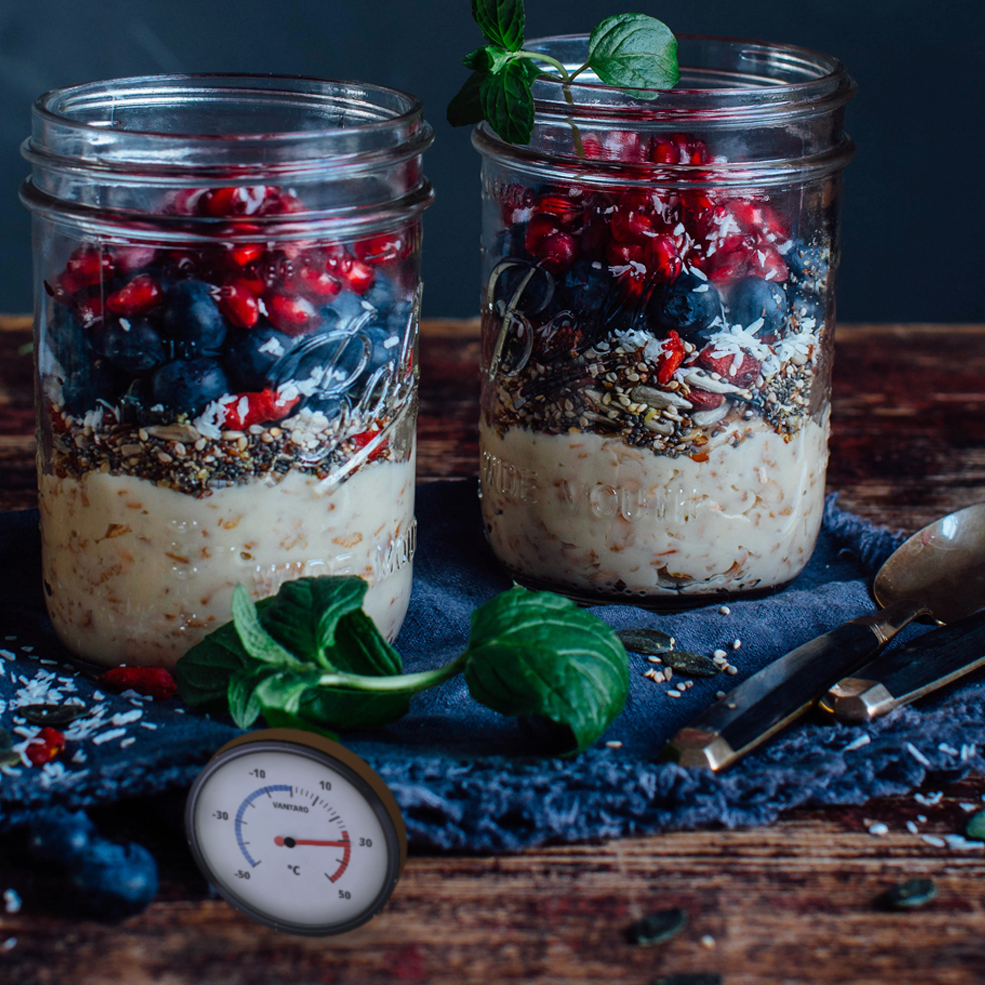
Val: 30 °C
